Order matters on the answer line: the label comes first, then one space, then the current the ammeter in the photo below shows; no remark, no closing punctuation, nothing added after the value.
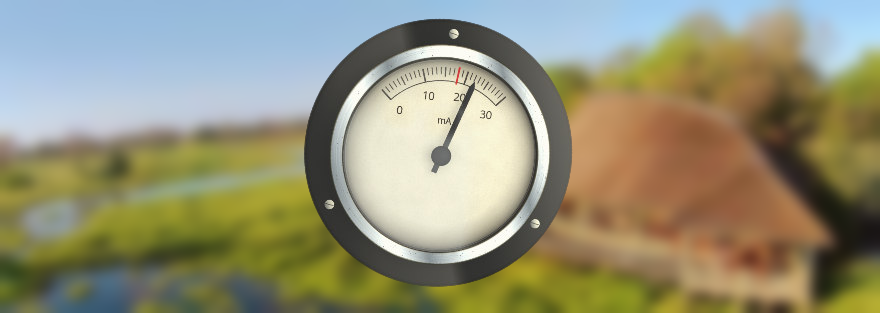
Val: 22 mA
